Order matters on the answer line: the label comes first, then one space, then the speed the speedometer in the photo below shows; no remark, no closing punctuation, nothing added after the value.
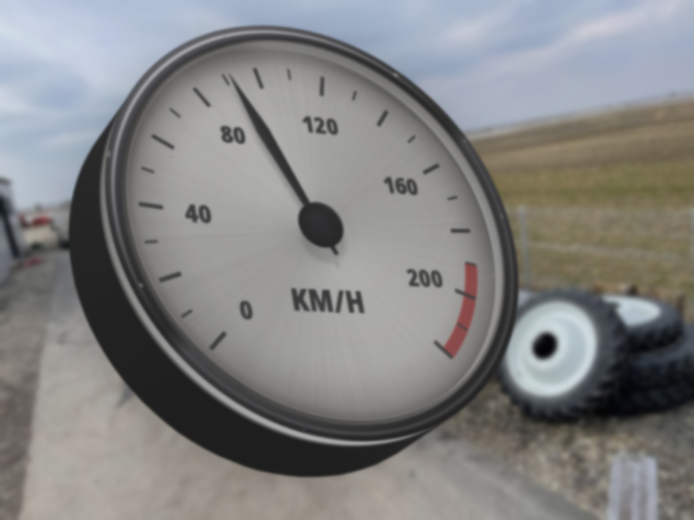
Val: 90 km/h
